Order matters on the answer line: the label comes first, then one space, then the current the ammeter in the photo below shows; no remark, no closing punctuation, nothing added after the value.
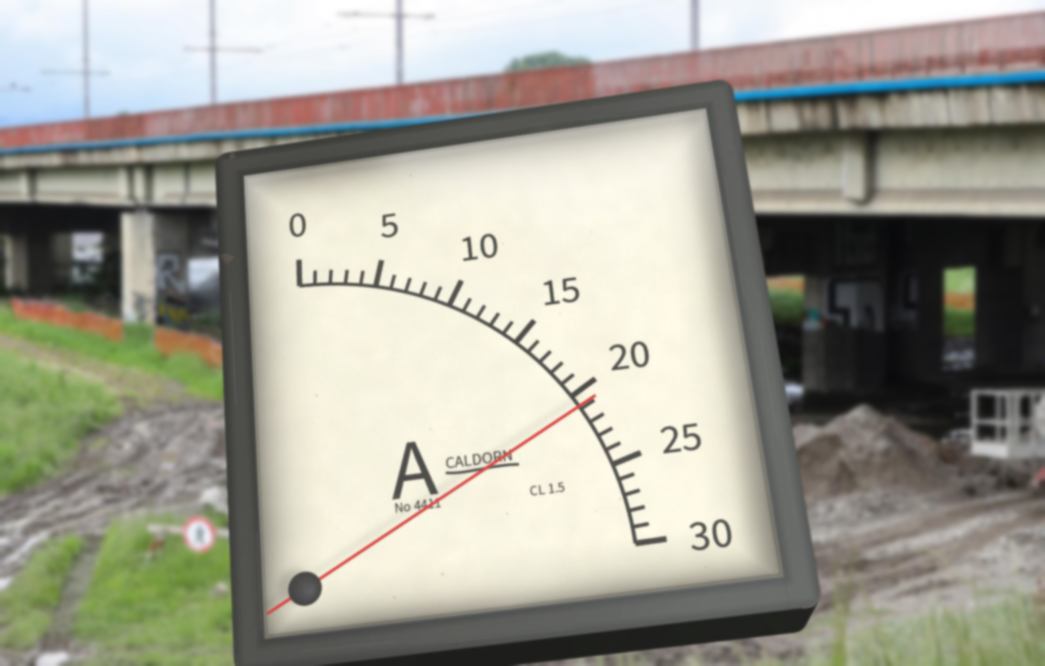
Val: 21 A
